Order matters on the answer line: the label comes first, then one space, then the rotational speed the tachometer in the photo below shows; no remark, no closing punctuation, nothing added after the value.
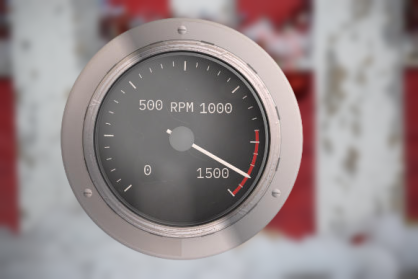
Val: 1400 rpm
